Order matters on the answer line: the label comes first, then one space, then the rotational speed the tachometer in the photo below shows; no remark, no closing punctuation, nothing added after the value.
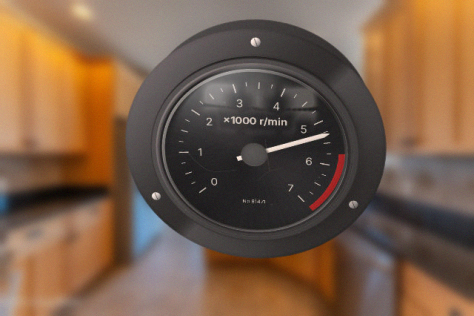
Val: 5250 rpm
